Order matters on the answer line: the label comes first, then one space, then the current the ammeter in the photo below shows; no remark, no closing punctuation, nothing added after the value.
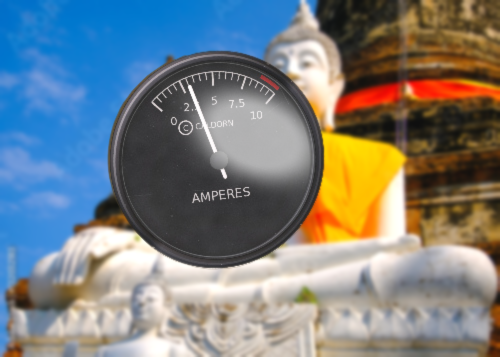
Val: 3 A
